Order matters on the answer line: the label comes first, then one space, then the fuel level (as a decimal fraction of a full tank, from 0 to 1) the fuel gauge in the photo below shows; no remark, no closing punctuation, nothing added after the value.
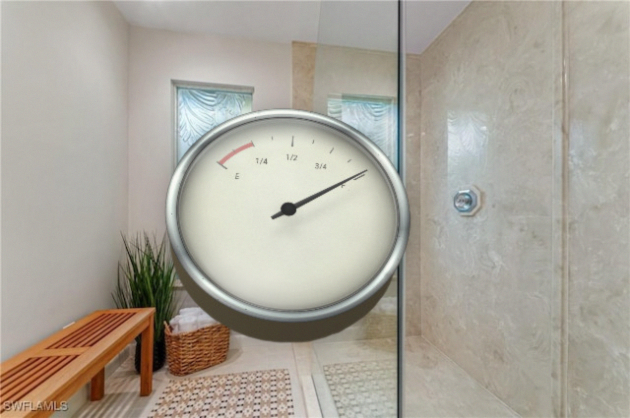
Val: 1
